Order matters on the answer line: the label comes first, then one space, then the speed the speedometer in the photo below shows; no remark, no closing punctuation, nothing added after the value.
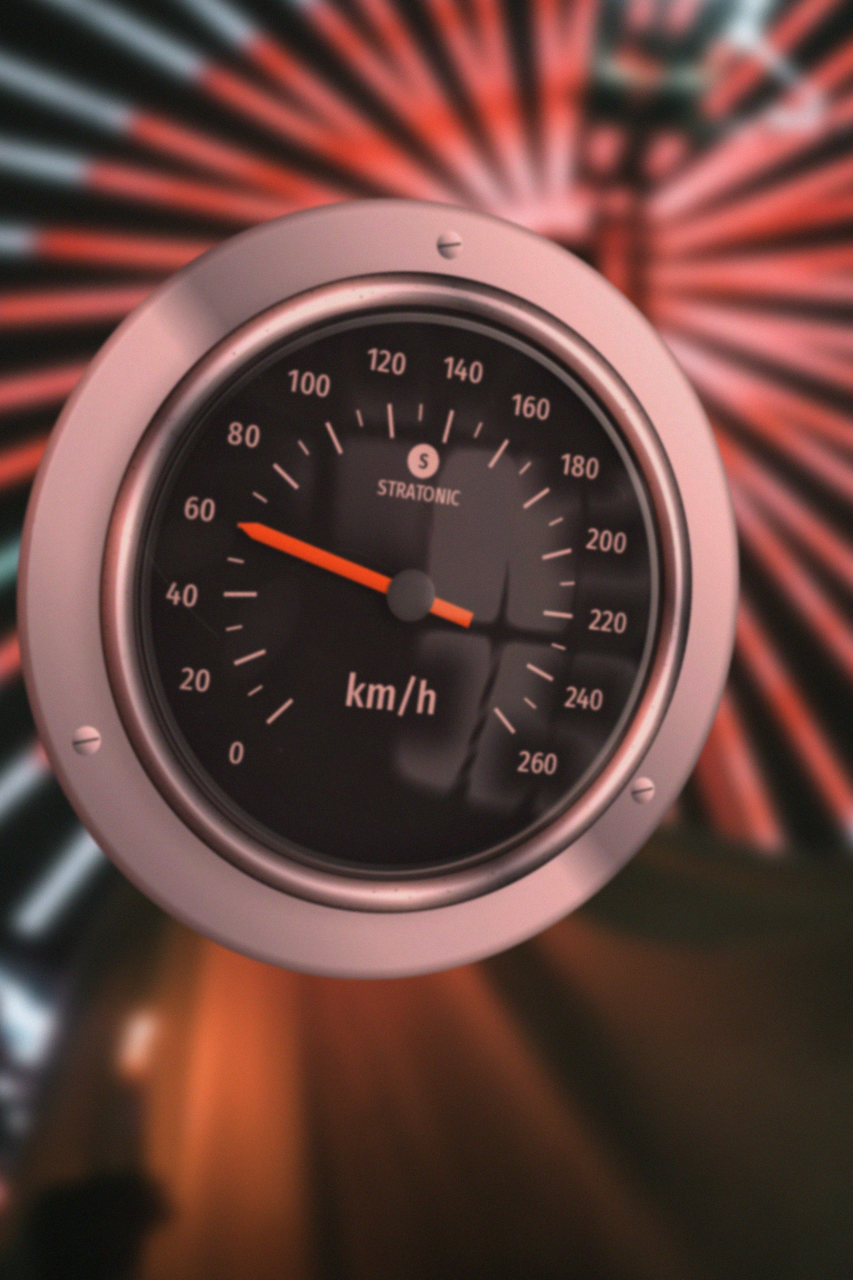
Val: 60 km/h
